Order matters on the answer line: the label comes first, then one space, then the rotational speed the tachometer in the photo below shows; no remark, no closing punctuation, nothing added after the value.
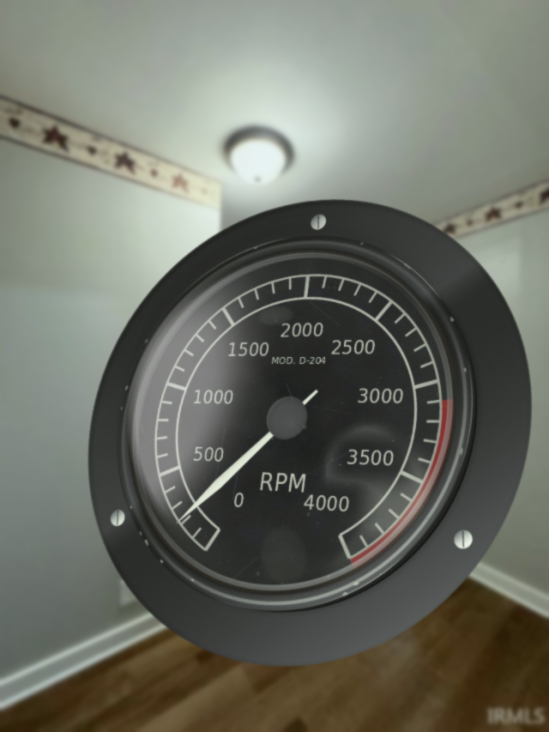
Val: 200 rpm
